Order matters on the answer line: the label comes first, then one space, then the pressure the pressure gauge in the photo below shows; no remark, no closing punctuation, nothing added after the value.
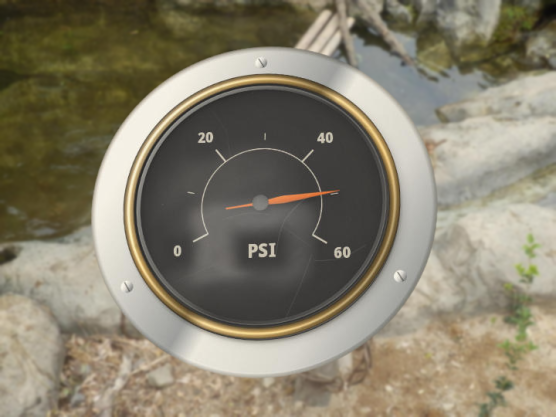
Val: 50 psi
